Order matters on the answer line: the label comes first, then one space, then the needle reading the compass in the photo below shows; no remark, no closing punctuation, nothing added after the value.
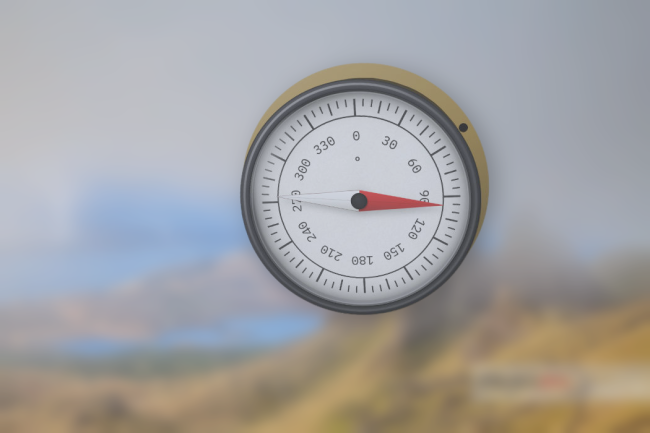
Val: 95 °
